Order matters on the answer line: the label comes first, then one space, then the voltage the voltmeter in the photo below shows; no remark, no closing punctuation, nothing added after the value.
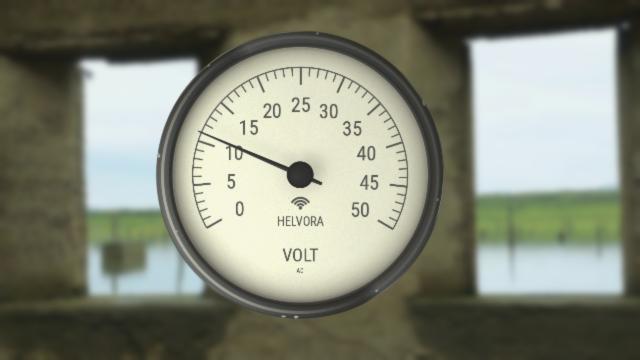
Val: 11 V
